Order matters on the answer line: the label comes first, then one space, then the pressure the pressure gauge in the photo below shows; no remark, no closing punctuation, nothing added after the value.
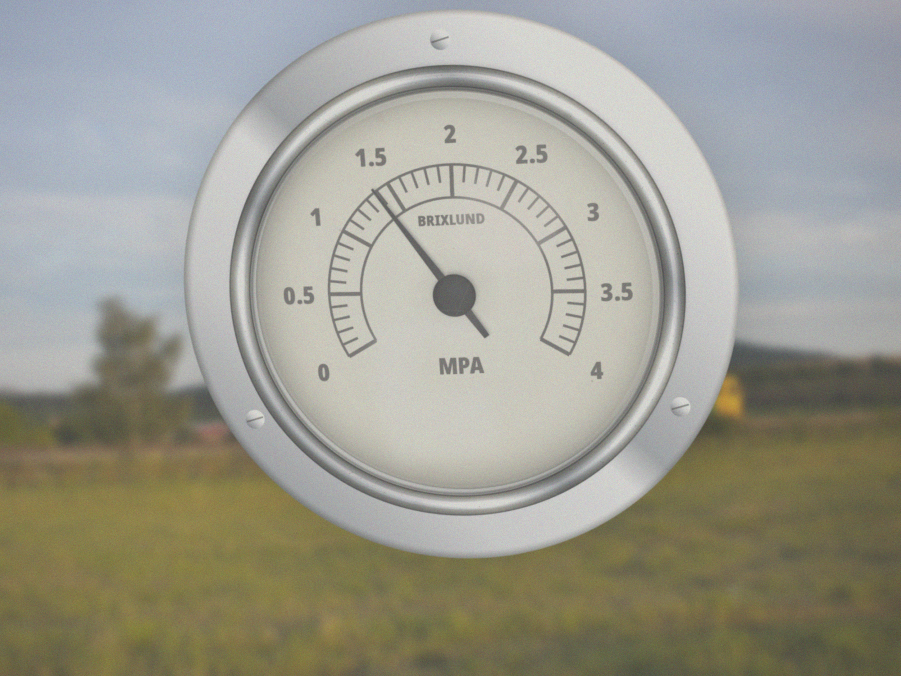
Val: 1.4 MPa
